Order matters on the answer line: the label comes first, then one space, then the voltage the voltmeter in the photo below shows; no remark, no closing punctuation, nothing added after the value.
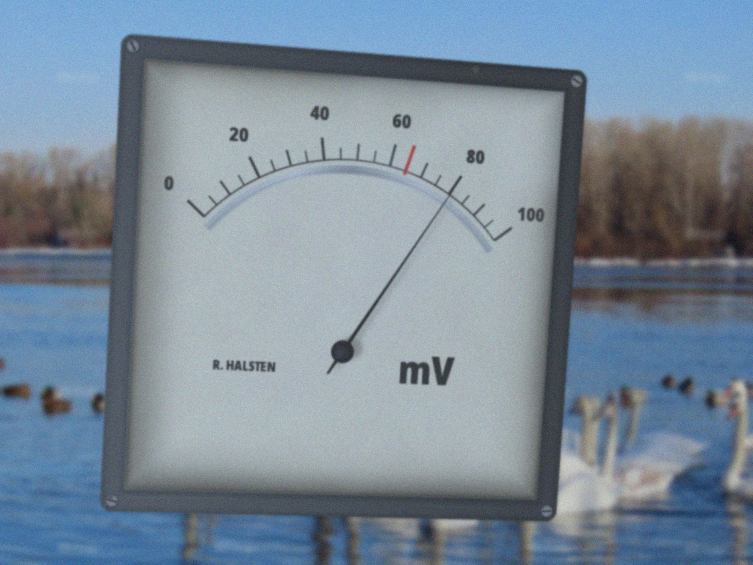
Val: 80 mV
